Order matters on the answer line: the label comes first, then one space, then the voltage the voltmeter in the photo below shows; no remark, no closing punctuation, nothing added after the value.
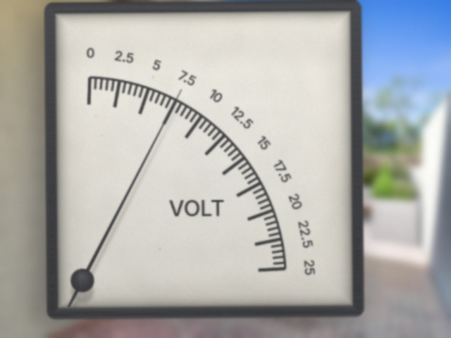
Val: 7.5 V
